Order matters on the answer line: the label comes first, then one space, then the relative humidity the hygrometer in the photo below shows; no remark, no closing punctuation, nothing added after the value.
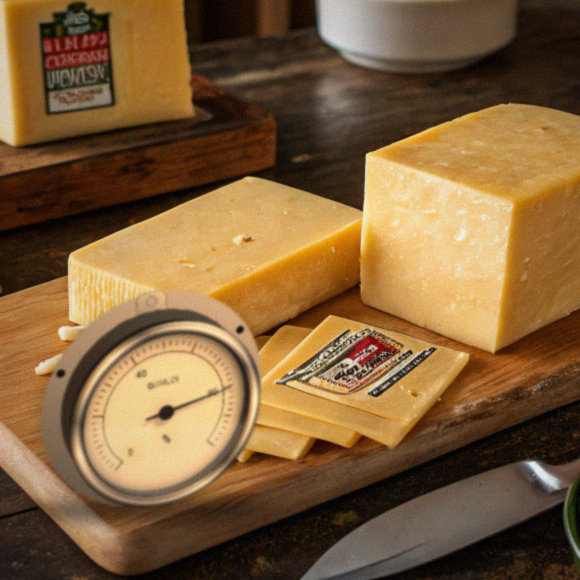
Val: 80 %
